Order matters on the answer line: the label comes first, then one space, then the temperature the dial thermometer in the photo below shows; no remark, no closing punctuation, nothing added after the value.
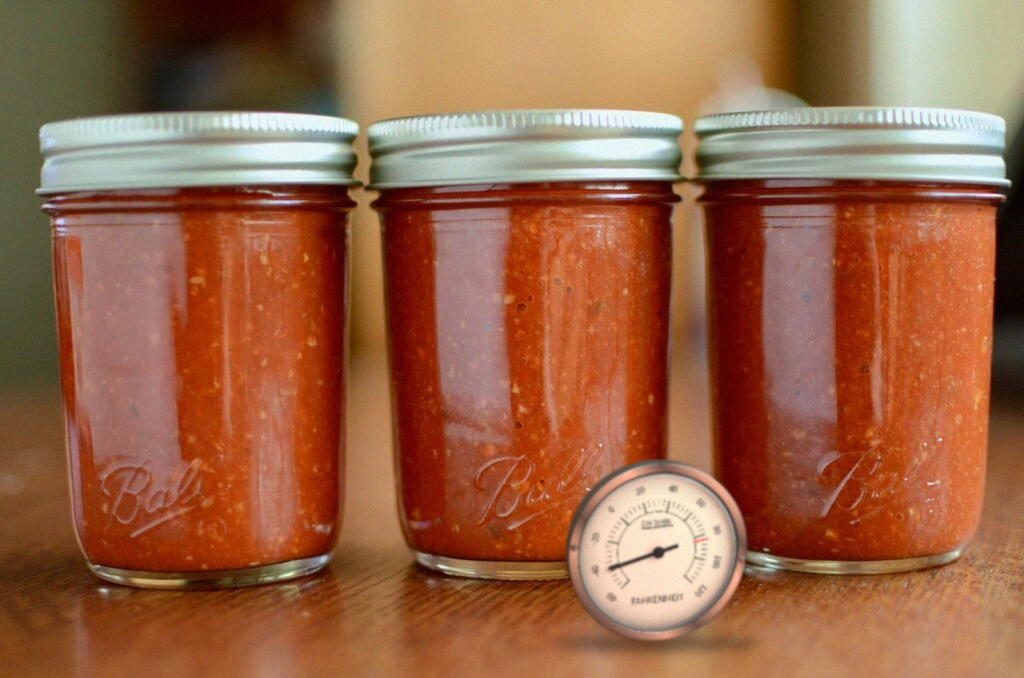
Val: -40 °F
